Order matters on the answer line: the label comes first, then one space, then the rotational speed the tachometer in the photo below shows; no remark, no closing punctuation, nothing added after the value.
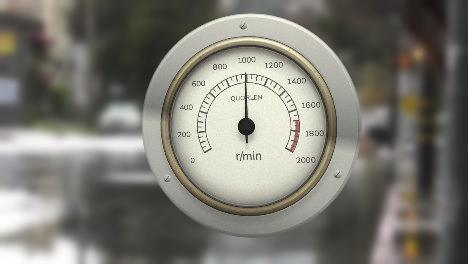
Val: 1000 rpm
